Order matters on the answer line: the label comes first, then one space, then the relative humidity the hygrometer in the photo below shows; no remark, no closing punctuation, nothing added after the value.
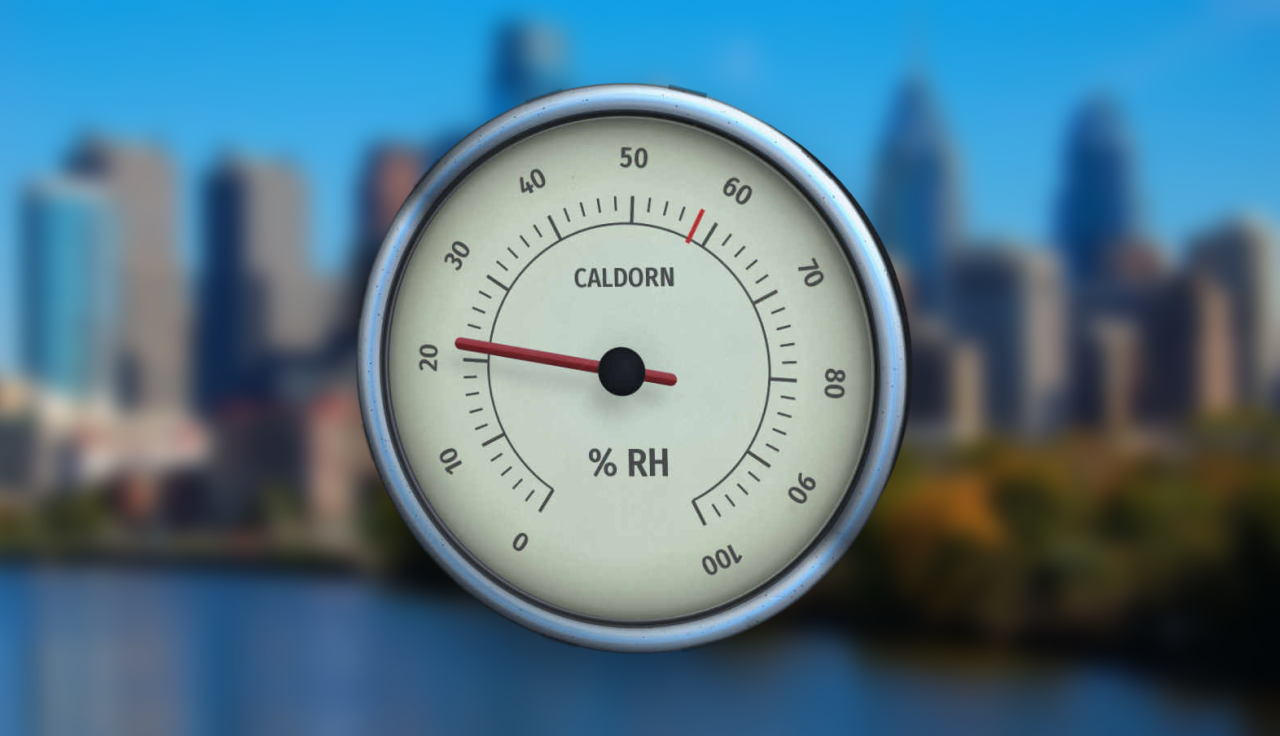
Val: 22 %
